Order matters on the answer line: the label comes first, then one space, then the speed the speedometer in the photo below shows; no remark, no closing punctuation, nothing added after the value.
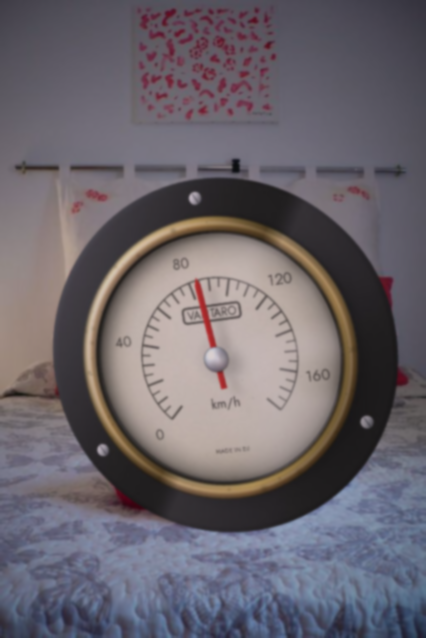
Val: 85 km/h
